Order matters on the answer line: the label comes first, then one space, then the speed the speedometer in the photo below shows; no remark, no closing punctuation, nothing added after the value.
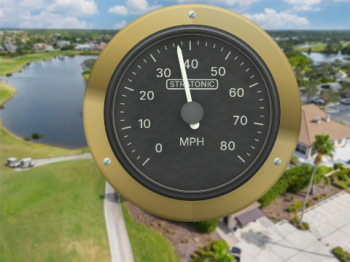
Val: 37 mph
